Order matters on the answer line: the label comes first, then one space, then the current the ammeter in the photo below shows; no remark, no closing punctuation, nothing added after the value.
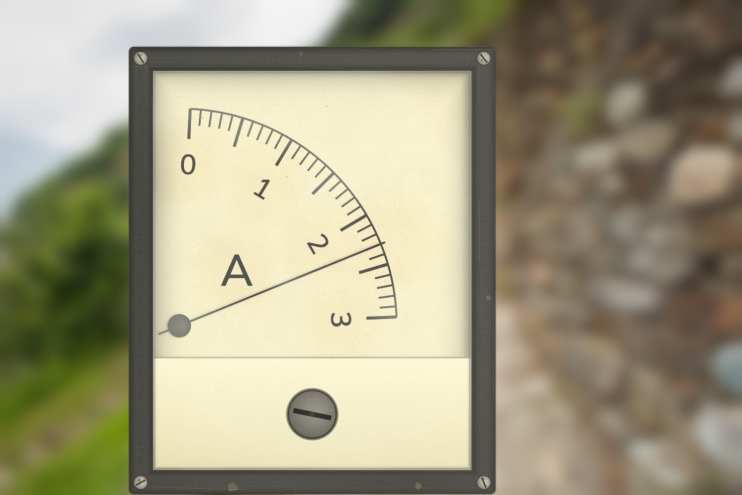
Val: 2.3 A
